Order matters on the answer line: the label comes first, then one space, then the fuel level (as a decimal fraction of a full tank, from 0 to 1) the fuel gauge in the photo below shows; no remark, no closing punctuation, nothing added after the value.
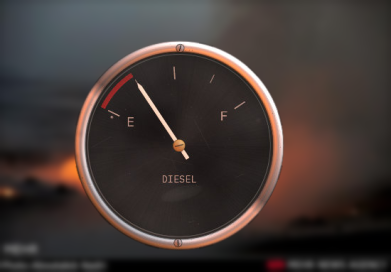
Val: 0.25
